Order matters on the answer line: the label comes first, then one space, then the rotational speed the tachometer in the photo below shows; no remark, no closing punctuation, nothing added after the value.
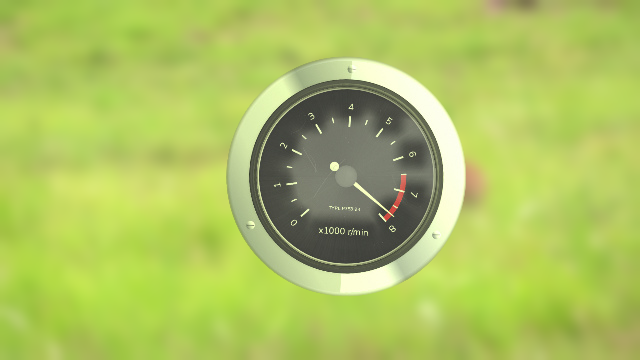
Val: 7750 rpm
